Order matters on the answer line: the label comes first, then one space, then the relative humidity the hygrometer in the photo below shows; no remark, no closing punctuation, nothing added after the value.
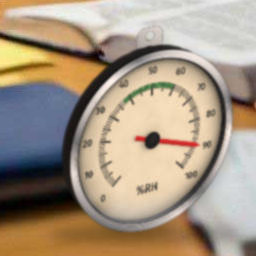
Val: 90 %
